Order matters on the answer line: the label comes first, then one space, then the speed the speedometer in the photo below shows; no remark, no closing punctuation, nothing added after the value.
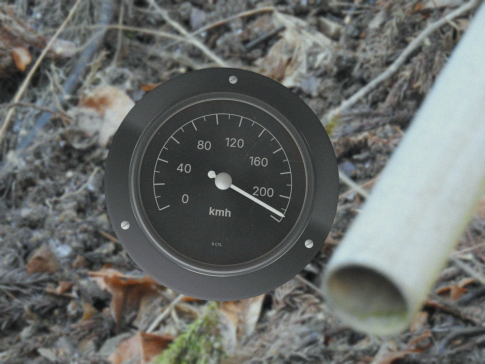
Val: 215 km/h
